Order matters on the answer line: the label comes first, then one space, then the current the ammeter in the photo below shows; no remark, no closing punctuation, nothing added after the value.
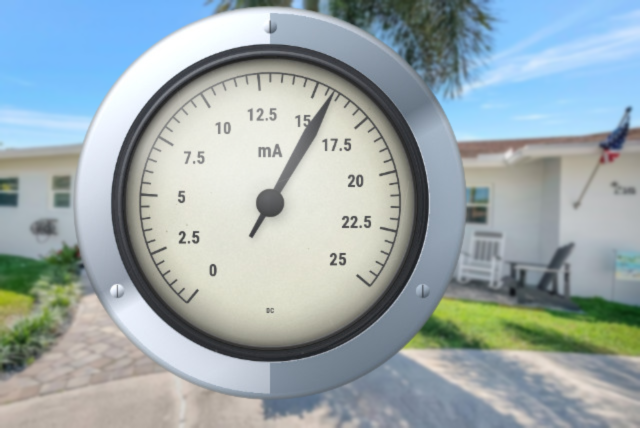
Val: 15.75 mA
